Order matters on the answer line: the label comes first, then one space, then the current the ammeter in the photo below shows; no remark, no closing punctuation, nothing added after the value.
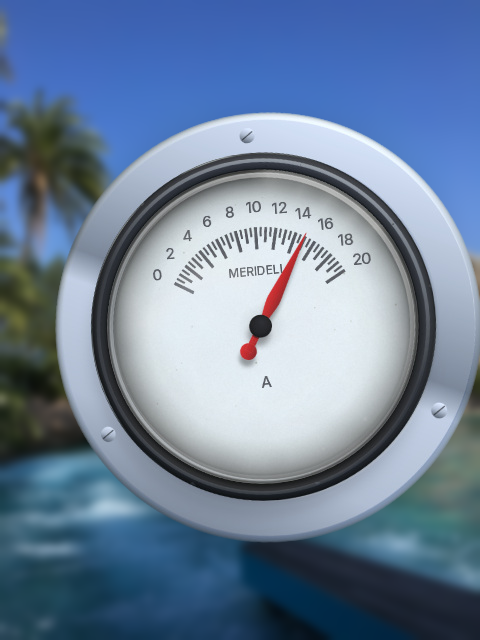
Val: 15 A
